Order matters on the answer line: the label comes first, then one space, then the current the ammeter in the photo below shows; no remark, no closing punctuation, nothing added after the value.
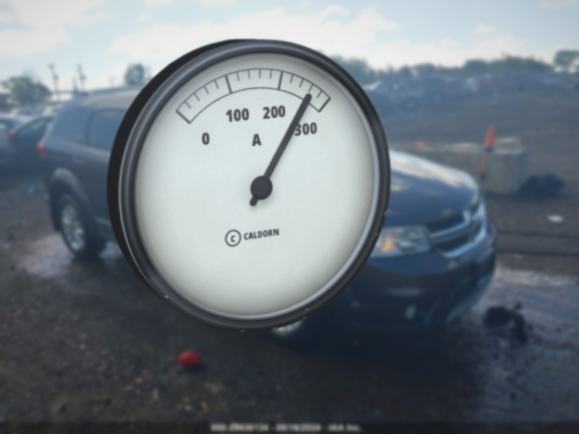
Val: 260 A
